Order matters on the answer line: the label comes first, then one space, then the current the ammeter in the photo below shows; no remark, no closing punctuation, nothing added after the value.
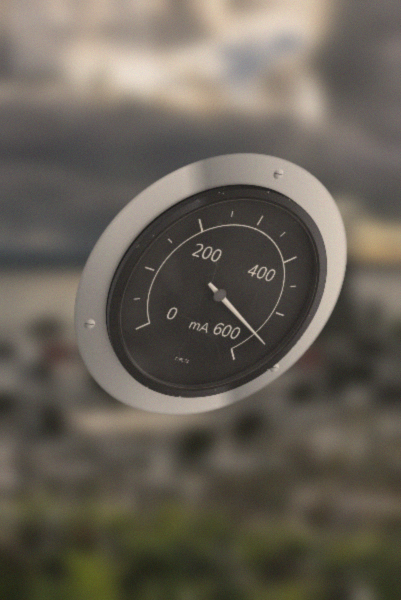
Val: 550 mA
